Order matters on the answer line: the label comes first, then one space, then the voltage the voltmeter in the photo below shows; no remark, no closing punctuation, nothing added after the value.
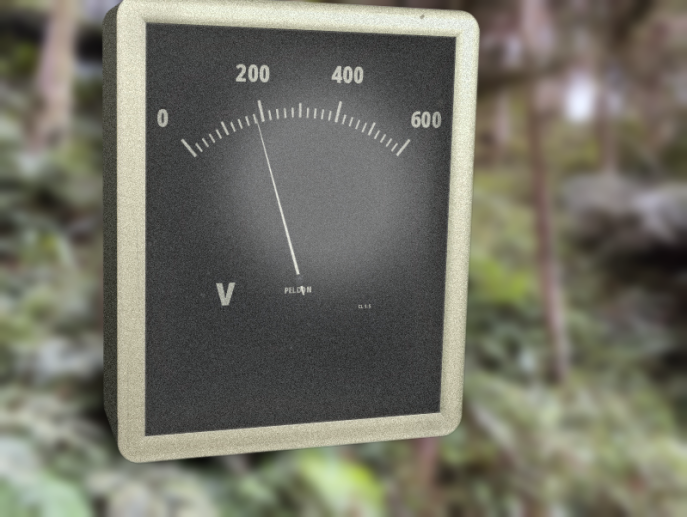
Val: 180 V
